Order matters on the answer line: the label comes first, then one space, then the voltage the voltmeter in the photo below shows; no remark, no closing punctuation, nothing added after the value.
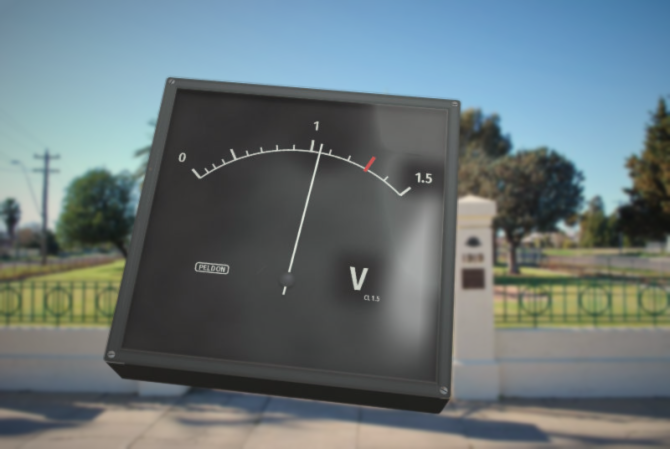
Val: 1.05 V
